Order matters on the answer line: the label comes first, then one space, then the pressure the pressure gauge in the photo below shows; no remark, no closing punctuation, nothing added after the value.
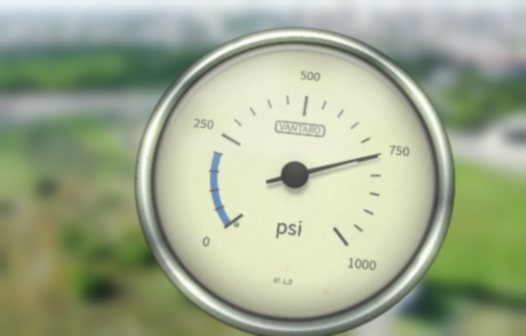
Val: 750 psi
